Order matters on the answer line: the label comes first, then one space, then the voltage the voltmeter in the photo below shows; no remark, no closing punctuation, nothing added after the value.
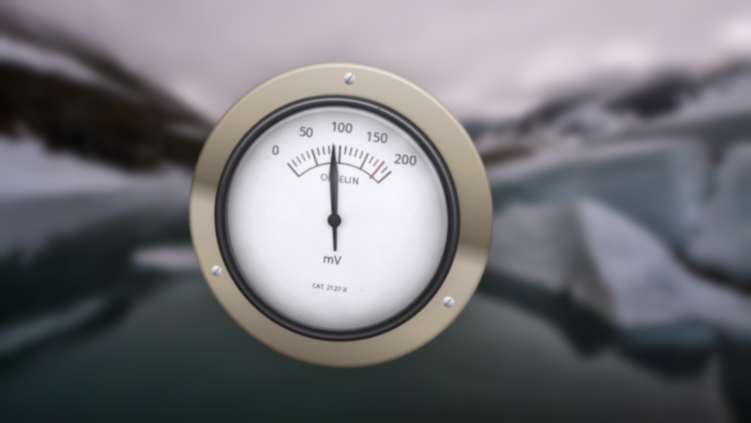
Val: 90 mV
